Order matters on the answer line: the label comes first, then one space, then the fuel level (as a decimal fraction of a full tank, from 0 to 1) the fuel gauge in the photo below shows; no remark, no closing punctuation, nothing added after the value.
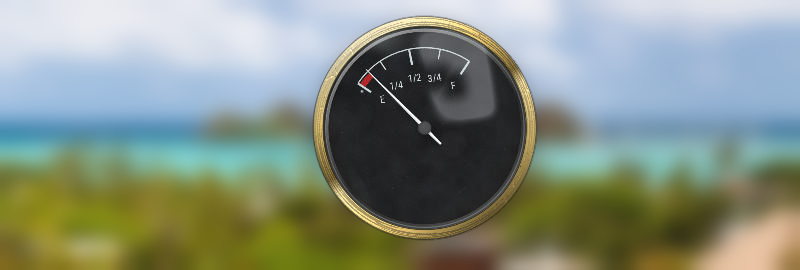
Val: 0.125
